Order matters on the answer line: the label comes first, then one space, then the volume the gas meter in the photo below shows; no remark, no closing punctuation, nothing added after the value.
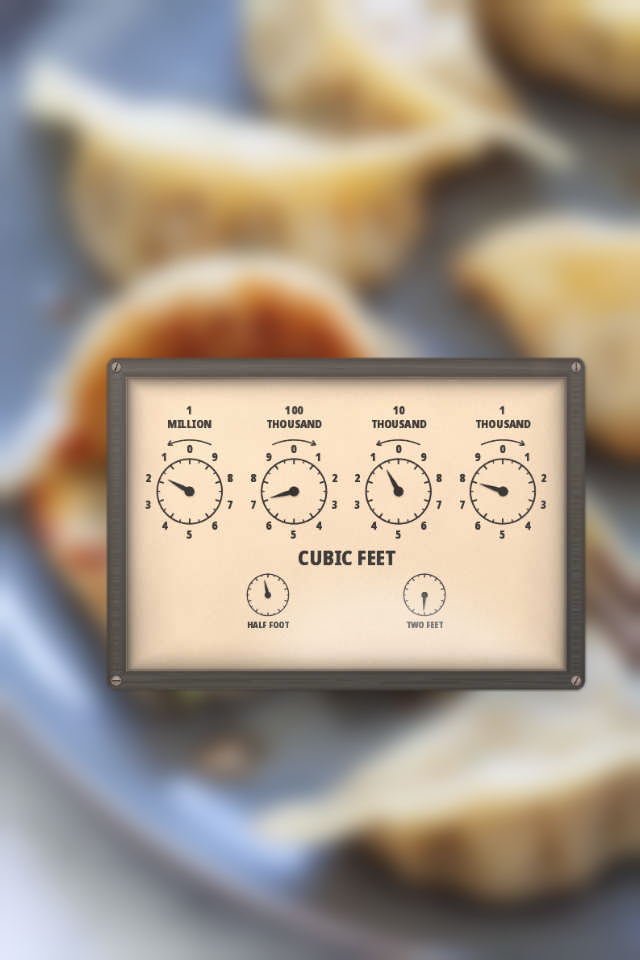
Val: 170800 ft³
